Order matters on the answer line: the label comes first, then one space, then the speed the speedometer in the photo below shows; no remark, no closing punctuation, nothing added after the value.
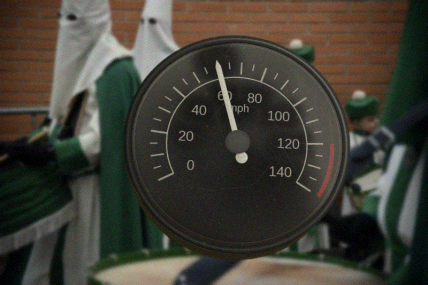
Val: 60 mph
